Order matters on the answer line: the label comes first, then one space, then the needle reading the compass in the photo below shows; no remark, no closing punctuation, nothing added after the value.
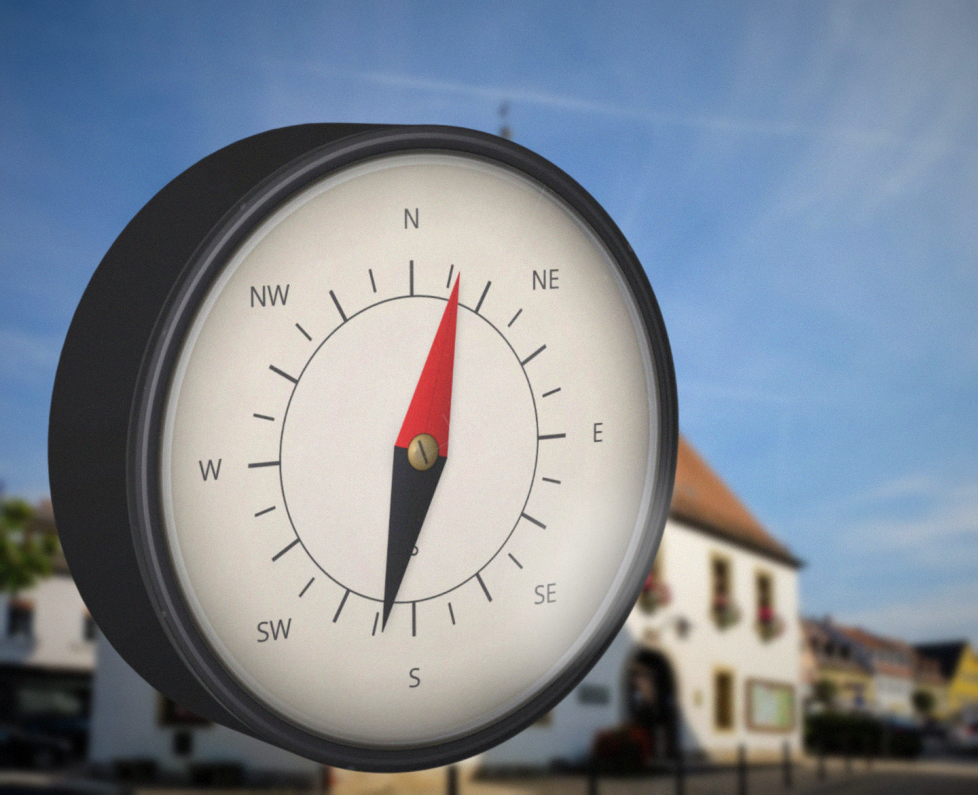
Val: 15 °
